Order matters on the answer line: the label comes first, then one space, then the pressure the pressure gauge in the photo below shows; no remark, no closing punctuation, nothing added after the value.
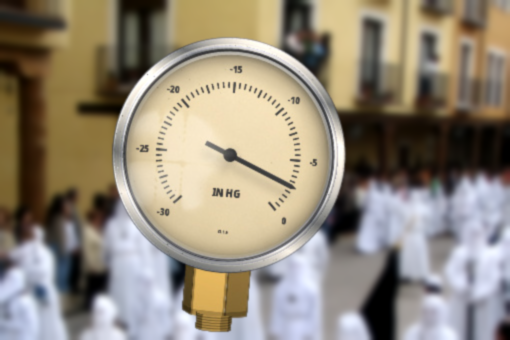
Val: -2.5 inHg
